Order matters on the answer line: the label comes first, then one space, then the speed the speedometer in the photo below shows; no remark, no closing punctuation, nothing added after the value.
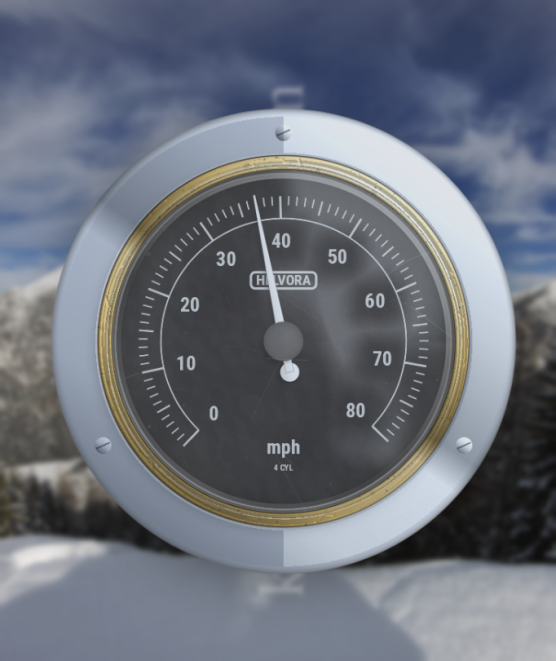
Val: 37 mph
